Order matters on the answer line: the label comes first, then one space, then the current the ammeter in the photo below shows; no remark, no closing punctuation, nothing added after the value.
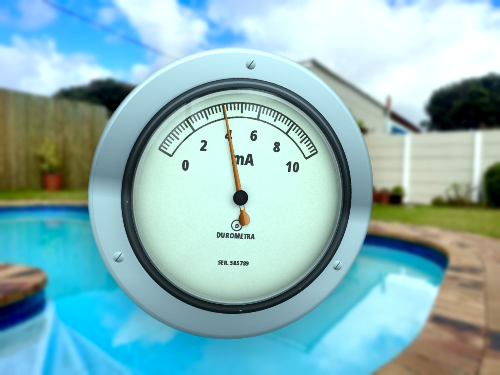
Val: 4 mA
